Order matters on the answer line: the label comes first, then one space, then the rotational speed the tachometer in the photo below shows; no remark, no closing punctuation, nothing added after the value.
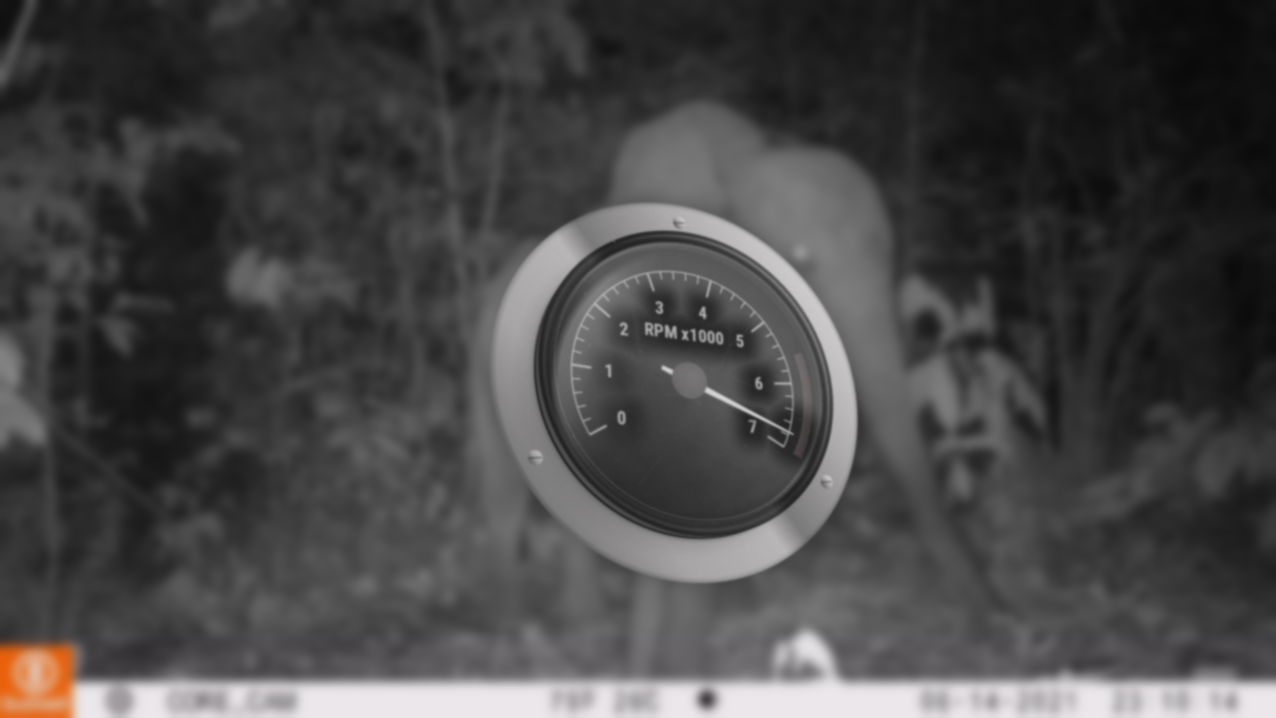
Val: 6800 rpm
